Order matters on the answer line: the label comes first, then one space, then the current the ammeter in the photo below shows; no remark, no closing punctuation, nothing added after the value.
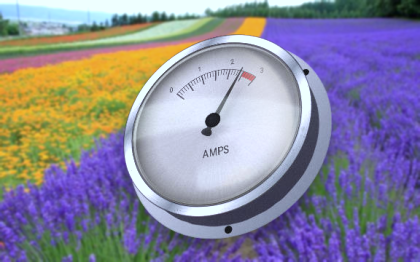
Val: 2.5 A
